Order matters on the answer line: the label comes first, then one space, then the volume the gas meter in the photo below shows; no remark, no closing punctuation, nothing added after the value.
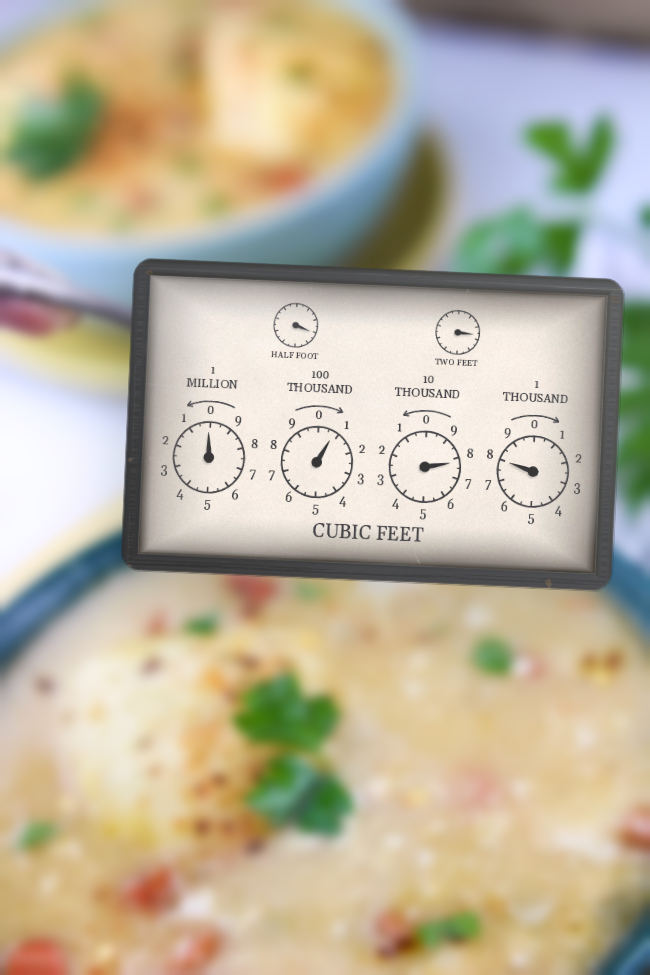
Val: 7800 ft³
